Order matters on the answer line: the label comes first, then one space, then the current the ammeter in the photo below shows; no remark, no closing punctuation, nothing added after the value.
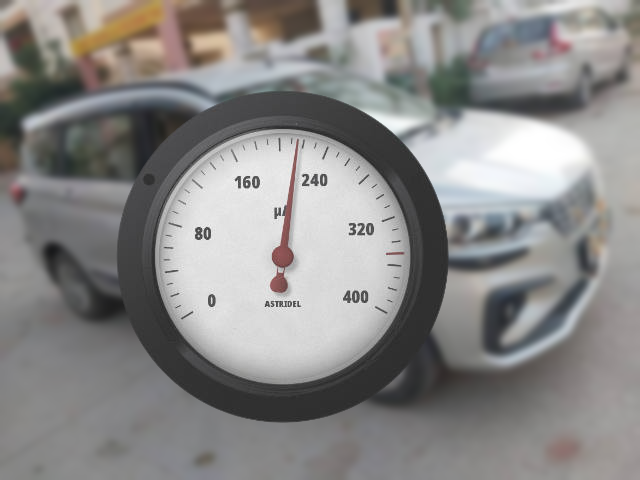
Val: 215 µA
